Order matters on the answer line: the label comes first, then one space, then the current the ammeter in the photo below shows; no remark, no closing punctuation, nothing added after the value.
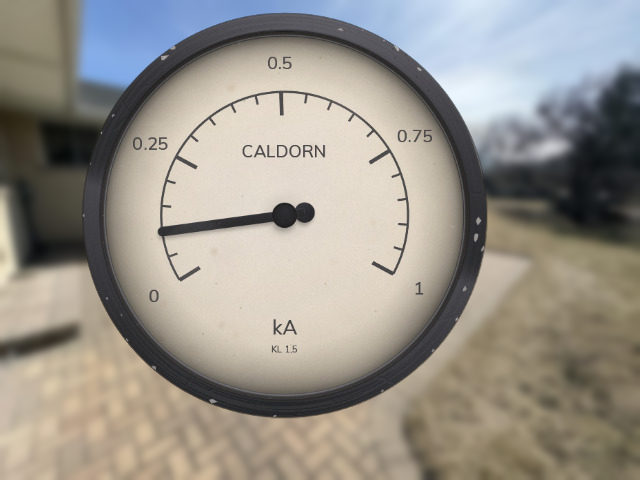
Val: 0.1 kA
